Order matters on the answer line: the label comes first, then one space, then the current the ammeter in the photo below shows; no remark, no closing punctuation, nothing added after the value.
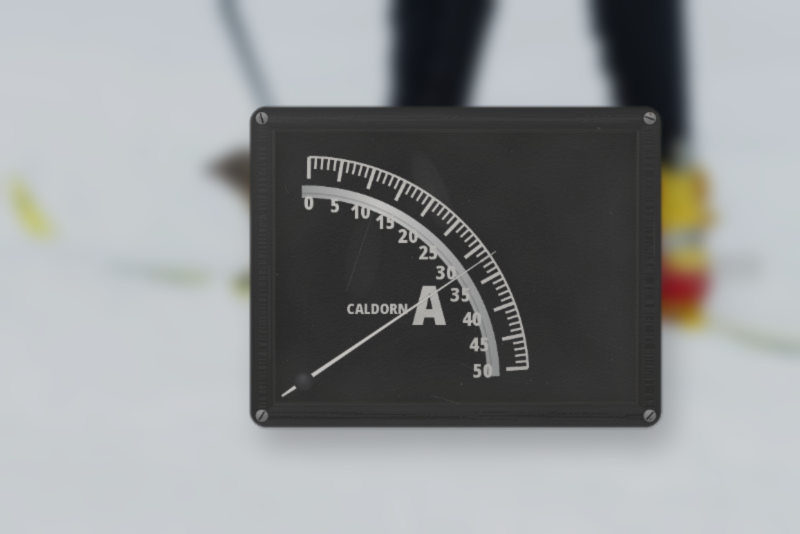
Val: 32 A
